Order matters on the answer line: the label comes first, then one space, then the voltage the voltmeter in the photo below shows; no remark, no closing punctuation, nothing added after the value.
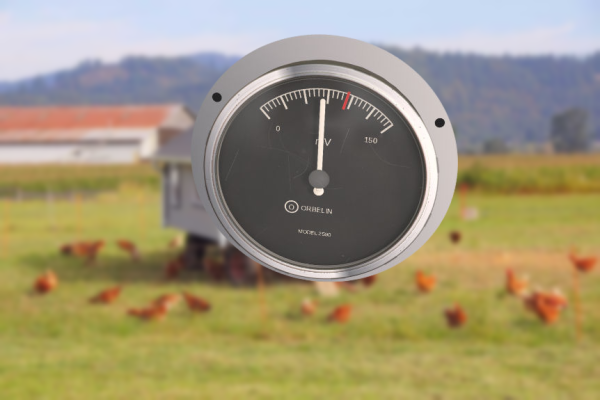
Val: 70 mV
